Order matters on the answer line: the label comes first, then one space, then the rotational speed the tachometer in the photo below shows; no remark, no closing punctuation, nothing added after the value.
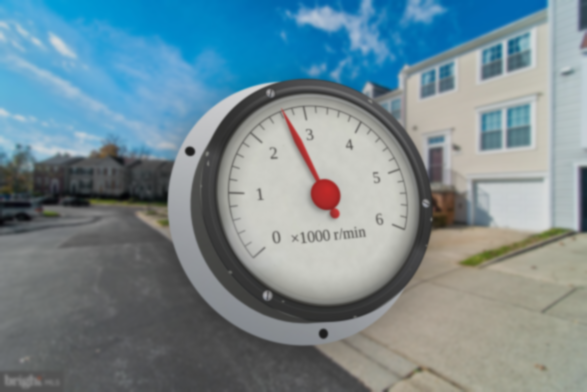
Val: 2600 rpm
